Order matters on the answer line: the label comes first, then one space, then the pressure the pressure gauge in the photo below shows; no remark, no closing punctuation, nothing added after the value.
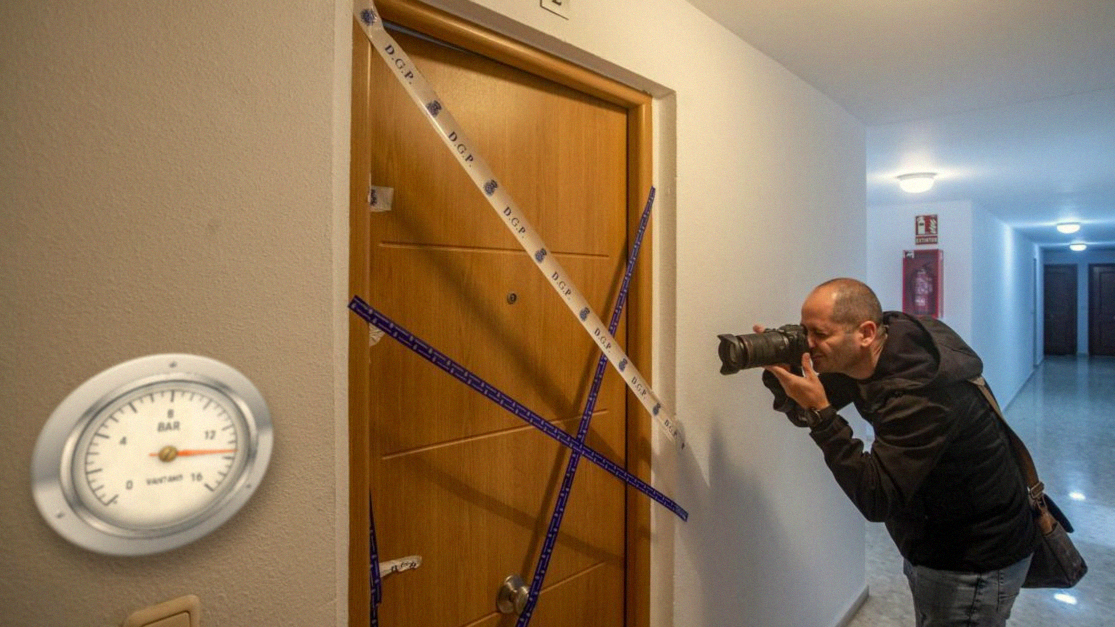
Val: 13.5 bar
